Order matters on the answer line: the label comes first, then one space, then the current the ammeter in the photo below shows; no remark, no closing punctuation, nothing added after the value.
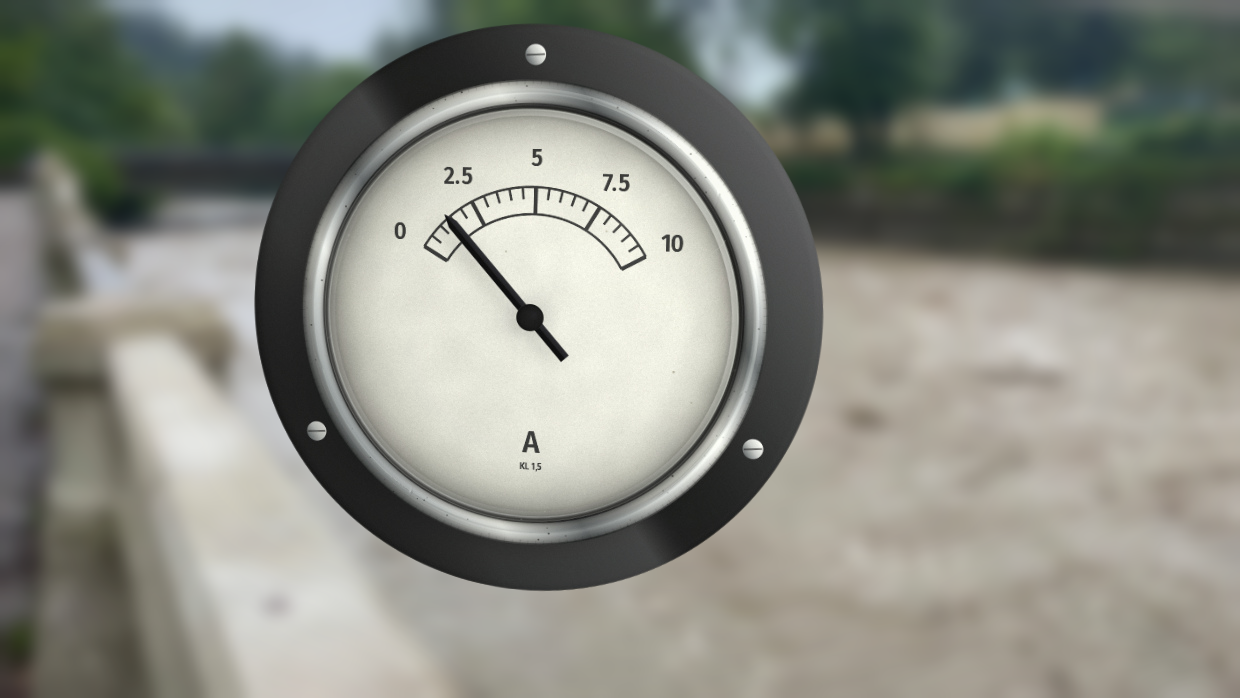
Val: 1.5 A
